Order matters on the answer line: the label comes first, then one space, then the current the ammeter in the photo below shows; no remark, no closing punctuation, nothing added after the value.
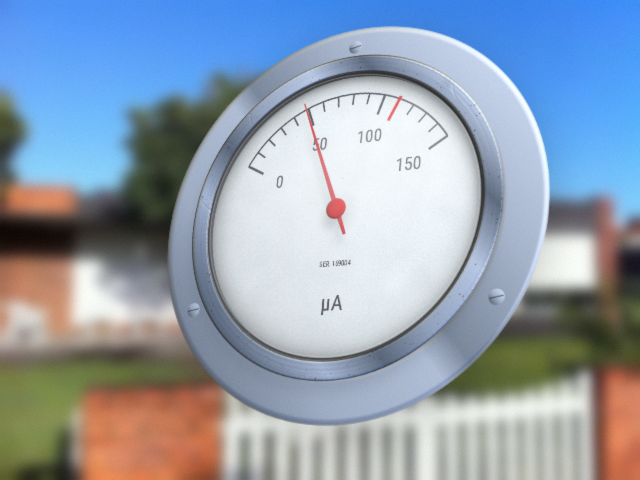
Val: 50 µA
